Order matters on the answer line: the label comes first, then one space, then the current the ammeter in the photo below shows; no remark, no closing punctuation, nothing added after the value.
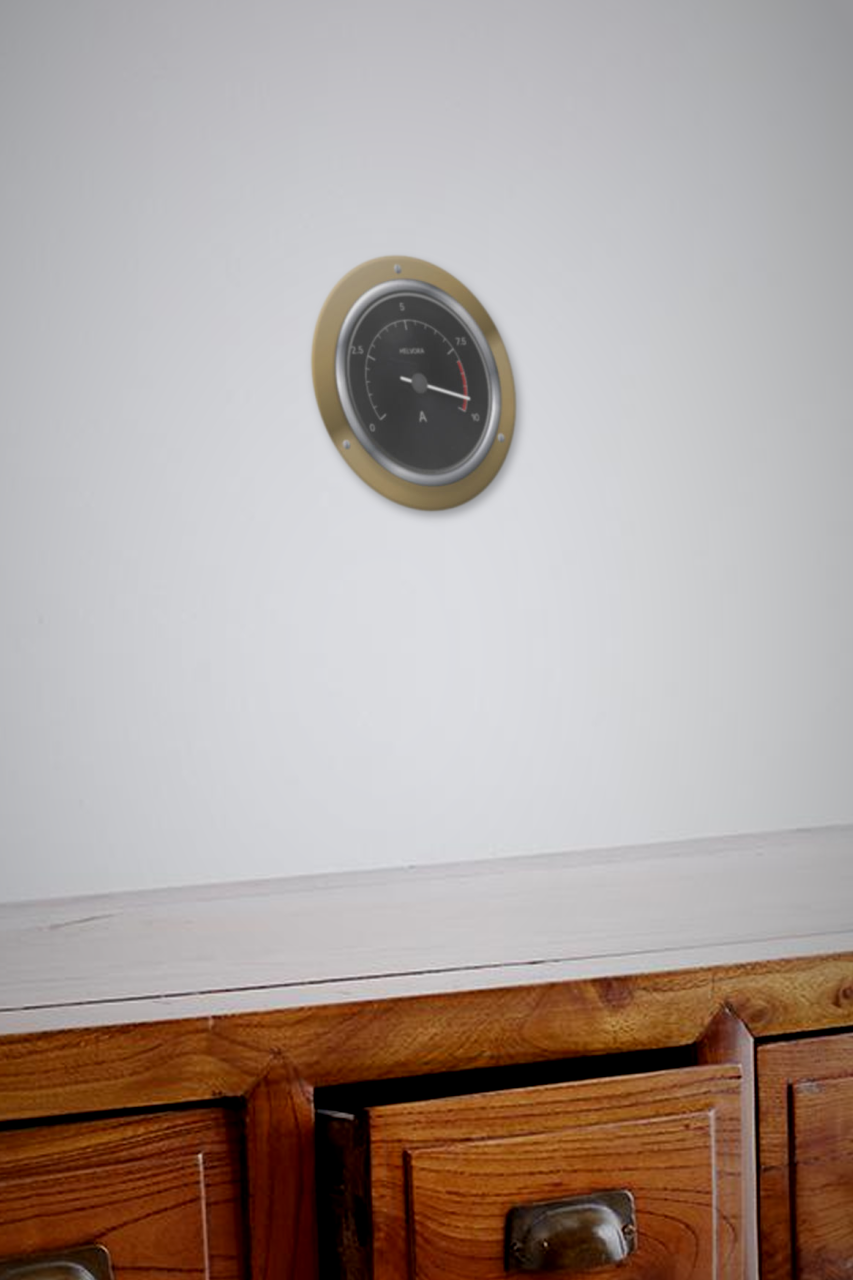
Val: 9.5 A
